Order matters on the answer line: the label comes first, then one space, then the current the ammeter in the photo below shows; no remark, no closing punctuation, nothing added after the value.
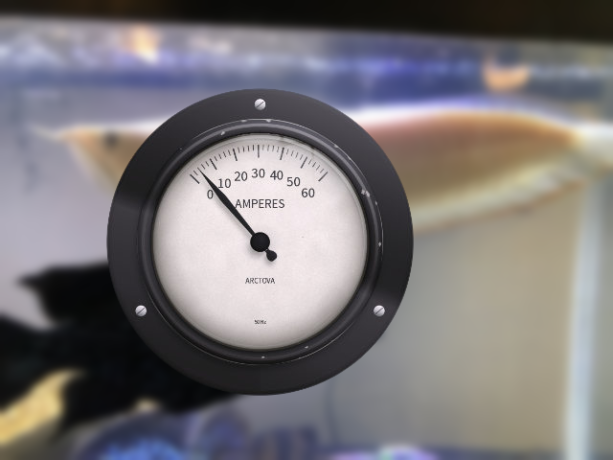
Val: 4 A
